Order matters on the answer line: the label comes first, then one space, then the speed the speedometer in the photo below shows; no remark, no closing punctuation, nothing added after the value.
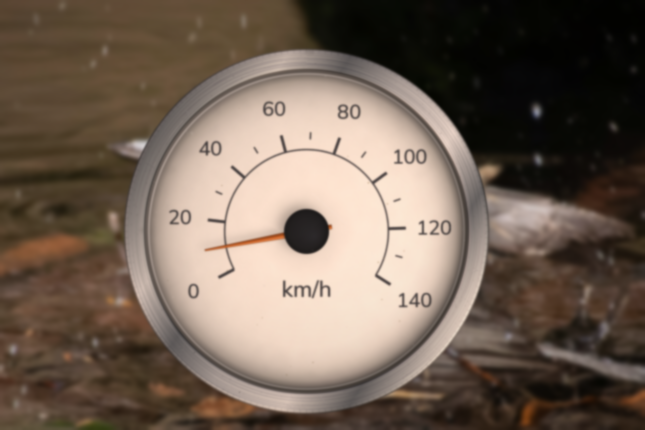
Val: 10 km/h
